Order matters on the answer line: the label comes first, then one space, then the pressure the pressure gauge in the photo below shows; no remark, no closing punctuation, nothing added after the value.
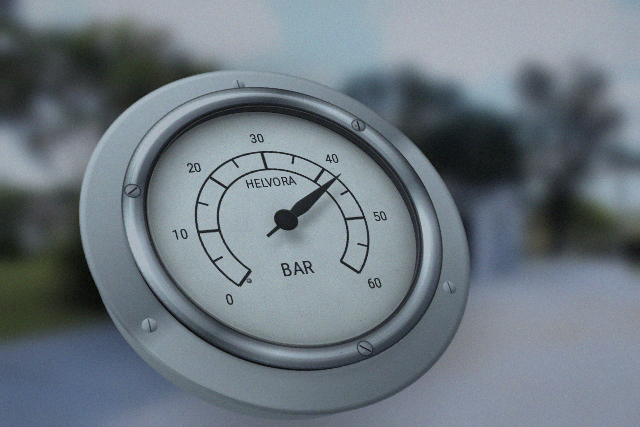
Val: 42.5 bar
